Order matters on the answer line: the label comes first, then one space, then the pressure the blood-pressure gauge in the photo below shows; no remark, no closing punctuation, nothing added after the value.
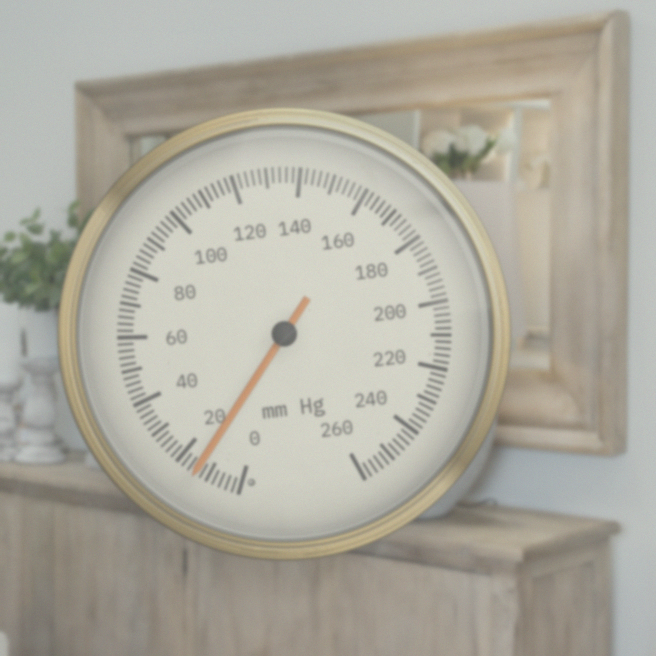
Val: 14 mmHg
